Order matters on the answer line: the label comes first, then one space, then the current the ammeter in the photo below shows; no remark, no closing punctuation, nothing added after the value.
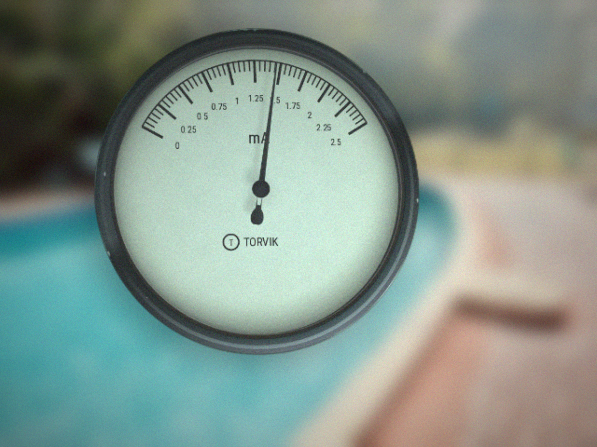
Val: 1.45 mA
